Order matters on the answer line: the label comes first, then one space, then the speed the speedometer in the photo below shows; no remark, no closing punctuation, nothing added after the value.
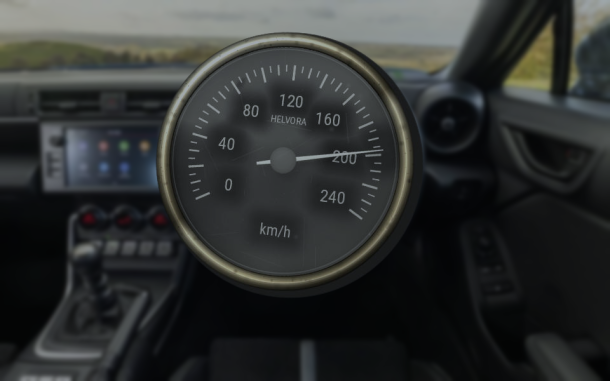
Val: 197.5 km/h
